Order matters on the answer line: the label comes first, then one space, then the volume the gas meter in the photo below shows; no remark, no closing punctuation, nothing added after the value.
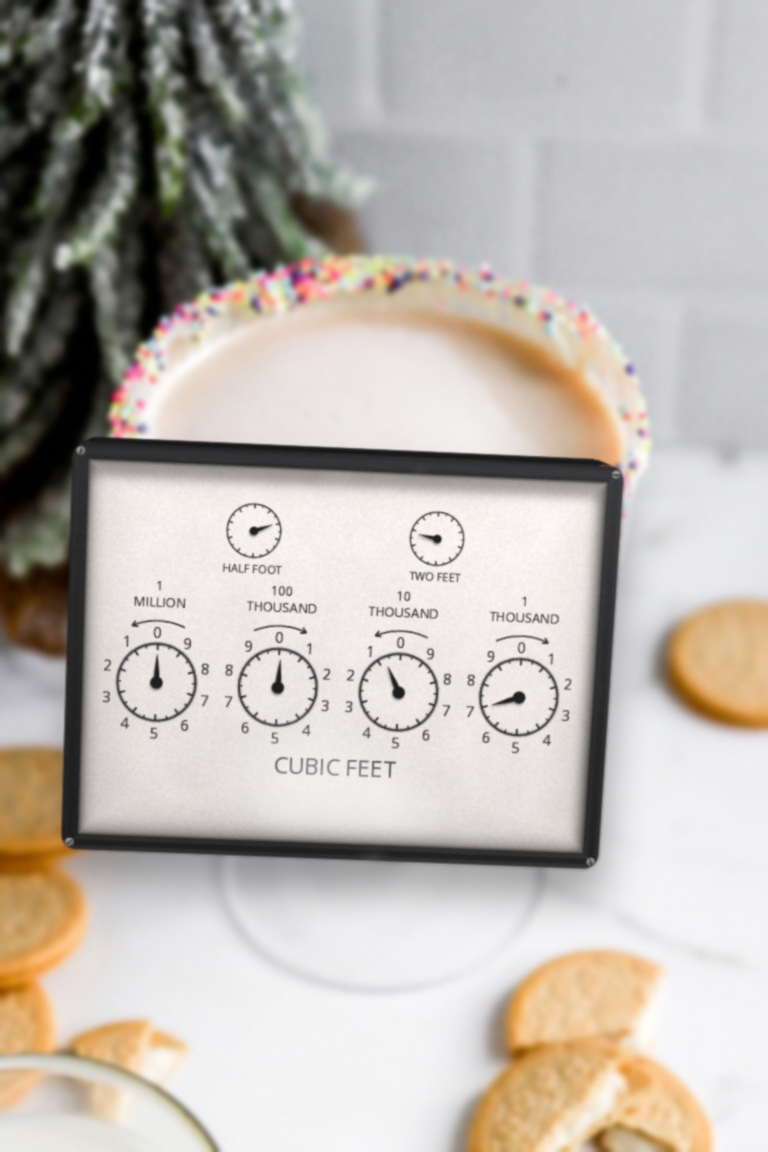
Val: 700 ft³
